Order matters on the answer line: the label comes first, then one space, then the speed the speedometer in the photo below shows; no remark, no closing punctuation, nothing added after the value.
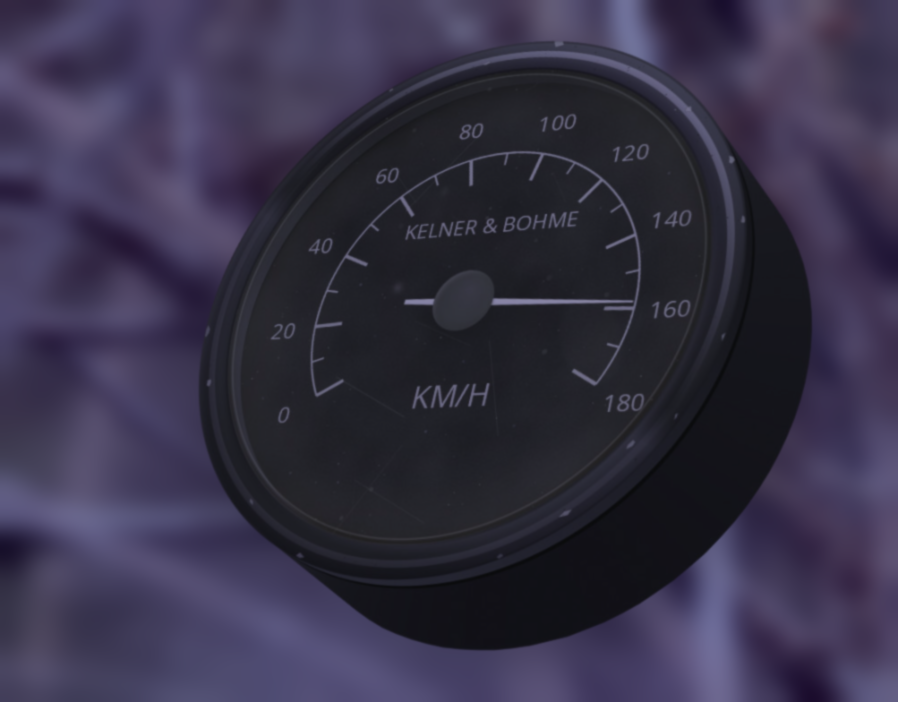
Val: 160 km/h
